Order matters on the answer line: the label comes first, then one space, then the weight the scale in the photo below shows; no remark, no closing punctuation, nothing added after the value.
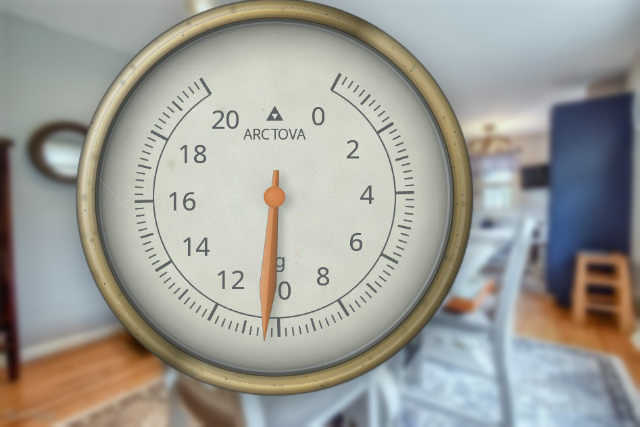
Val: 10.4 kg
